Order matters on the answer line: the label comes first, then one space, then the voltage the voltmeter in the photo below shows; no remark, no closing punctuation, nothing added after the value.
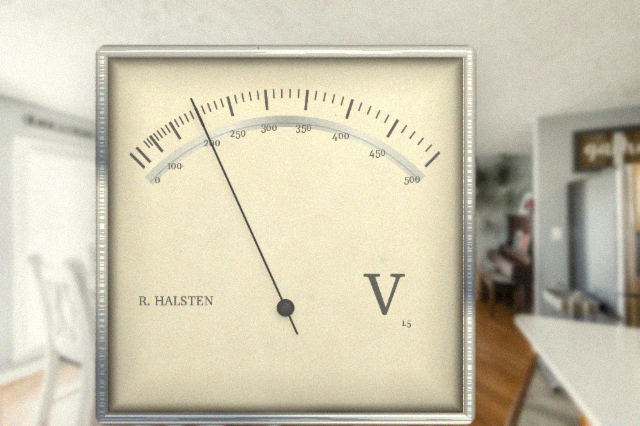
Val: 200 V
